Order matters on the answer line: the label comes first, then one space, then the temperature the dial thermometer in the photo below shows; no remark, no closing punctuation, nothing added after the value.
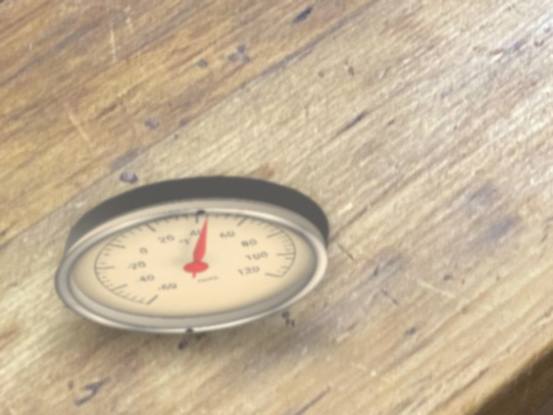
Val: 44 °F
